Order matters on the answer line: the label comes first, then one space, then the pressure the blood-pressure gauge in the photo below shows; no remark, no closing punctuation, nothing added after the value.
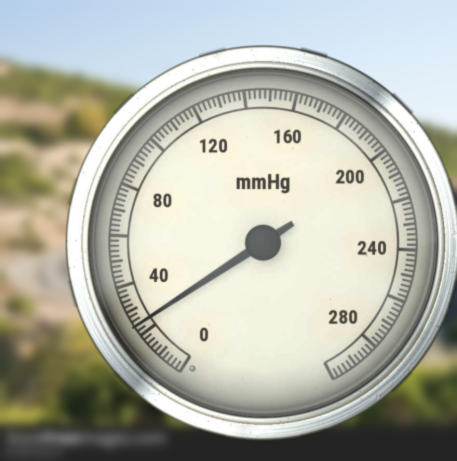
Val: 24 mmHg
